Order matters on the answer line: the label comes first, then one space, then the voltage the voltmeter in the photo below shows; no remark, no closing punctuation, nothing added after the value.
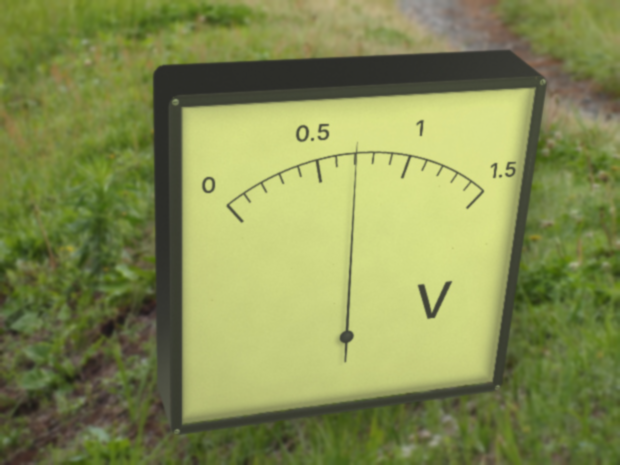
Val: 0.7 V
